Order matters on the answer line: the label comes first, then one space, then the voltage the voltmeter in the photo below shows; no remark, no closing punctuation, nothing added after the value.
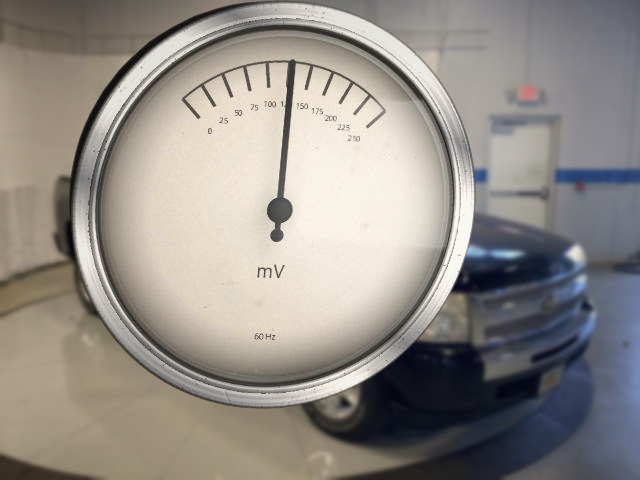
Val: 125 mV
